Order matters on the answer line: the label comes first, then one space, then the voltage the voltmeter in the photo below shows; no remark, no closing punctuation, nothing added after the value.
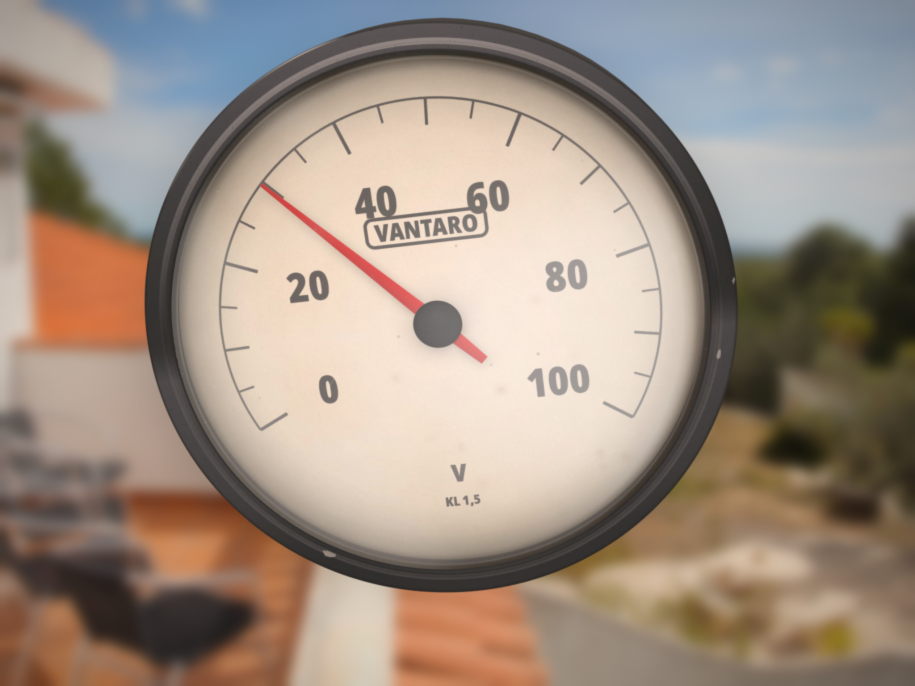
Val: 30 V
